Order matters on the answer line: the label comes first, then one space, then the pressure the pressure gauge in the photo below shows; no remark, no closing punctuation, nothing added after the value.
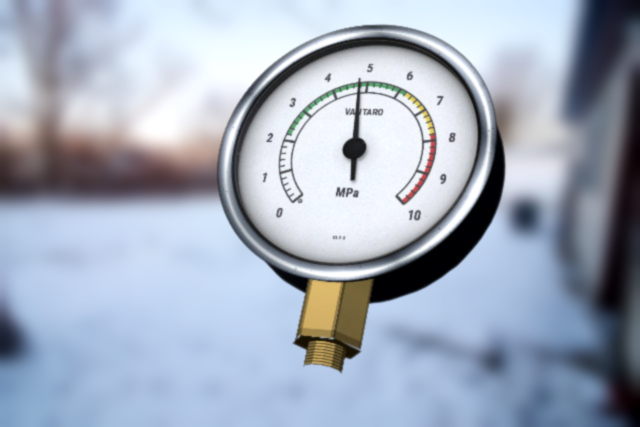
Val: 4.8 MPa
